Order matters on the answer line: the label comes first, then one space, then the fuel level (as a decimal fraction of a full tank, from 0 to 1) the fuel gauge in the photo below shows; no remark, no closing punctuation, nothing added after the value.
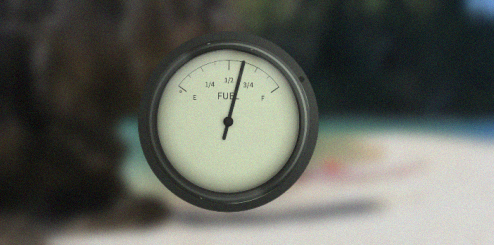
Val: 0.625
